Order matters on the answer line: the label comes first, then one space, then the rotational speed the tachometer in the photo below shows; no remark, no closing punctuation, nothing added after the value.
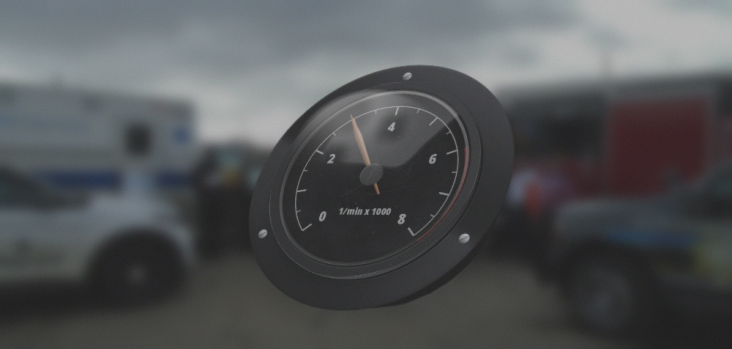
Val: 3000 rpm
